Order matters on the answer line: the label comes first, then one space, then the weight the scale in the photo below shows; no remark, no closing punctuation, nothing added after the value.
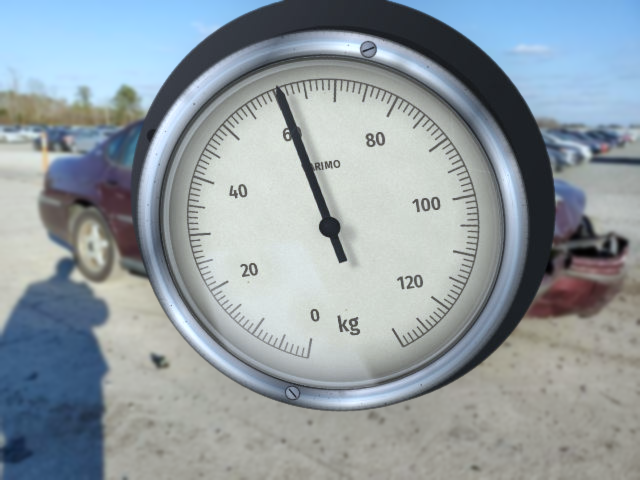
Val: 61 kg
